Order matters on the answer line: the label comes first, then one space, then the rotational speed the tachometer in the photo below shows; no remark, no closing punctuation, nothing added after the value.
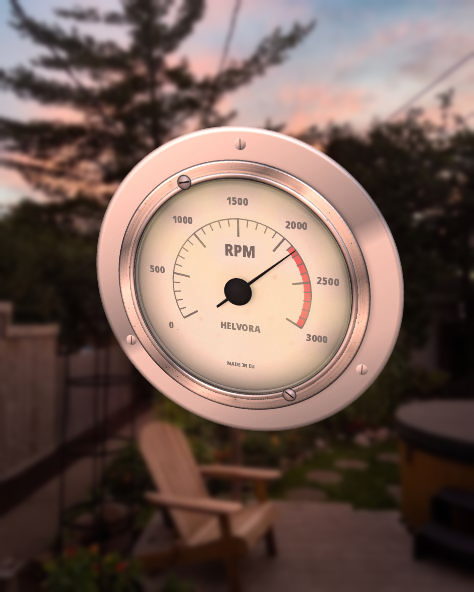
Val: 2150 rpm
